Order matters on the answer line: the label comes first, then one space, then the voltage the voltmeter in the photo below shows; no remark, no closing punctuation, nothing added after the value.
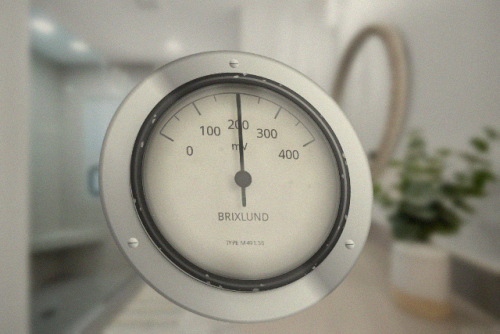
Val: 200 mV
